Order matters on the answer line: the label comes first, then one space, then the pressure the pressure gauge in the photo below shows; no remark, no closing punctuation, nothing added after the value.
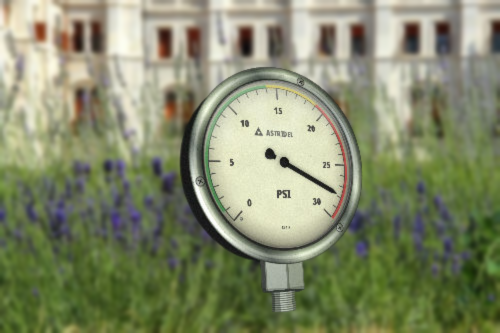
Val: 28 psi
